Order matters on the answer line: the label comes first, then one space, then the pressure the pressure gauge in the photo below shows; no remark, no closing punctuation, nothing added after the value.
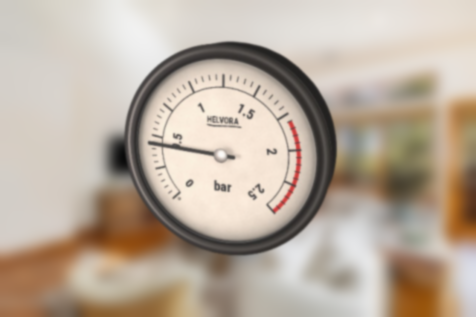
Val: 0.45 bar
